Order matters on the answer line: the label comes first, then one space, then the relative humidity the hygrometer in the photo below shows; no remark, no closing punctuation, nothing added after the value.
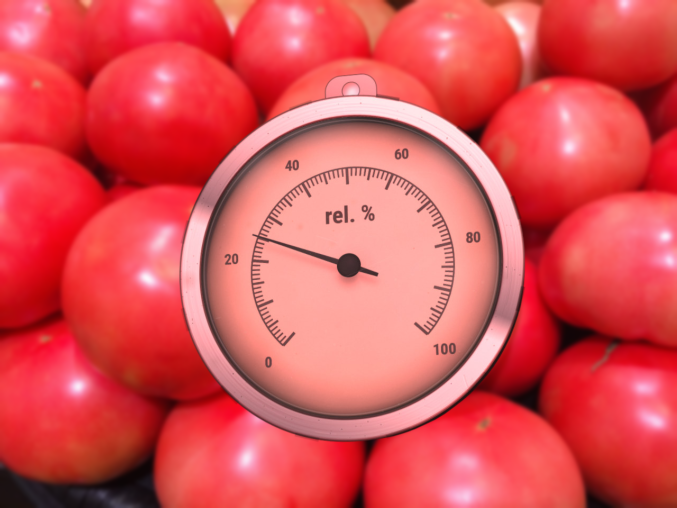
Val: 25 %
